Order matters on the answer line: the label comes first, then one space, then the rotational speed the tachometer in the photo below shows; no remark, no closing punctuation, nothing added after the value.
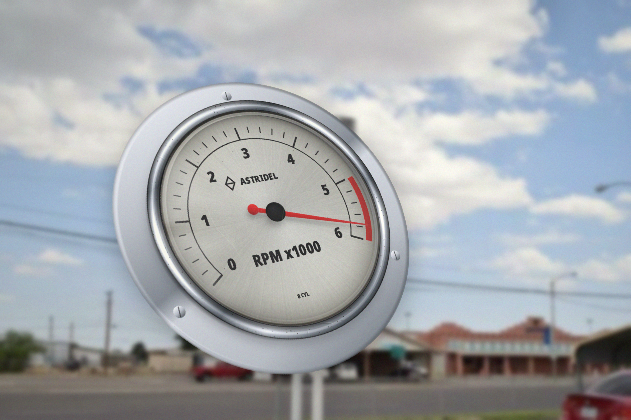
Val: 5800 rpm
